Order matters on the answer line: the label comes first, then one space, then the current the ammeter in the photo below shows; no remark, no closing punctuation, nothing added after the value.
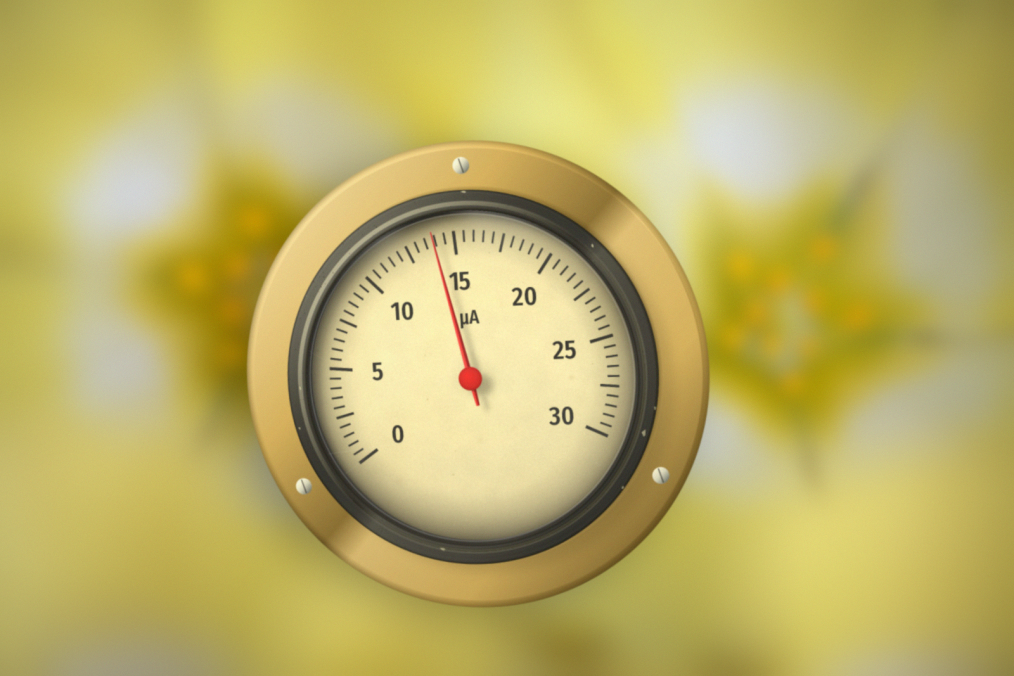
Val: 14 µA
